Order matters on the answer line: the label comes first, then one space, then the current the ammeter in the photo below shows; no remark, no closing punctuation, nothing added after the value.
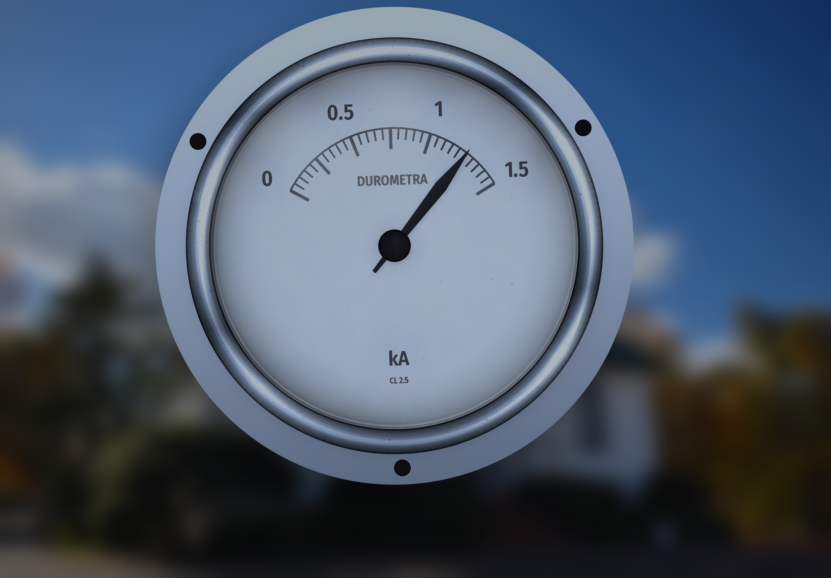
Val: 1.25 kA
